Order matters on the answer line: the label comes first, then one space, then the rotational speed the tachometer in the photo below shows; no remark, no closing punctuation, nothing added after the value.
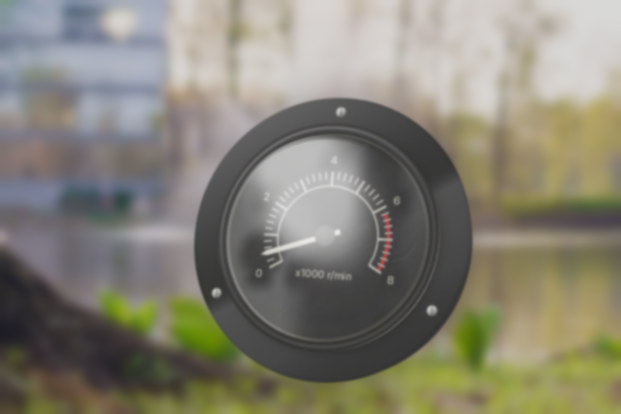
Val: 400 rpm
